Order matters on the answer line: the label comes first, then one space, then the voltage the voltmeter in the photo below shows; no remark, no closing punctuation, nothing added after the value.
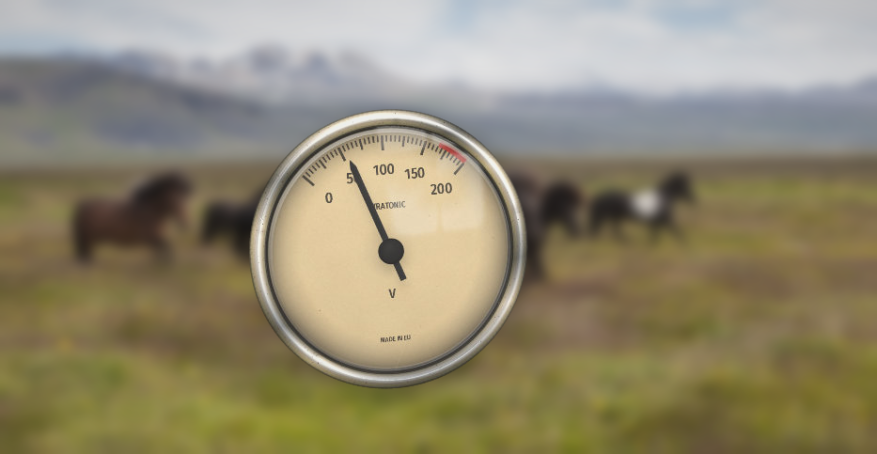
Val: 55 V
